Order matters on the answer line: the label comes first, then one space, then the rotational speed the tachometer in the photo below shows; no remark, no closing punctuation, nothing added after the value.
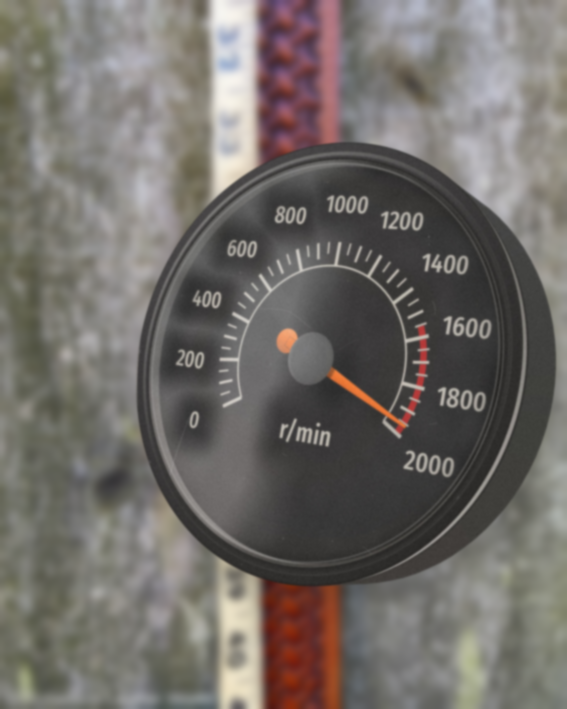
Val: 1950 rpm
